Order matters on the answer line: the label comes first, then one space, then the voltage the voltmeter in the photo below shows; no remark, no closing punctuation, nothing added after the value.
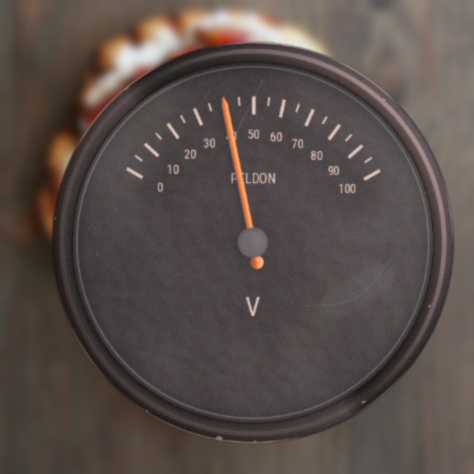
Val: 40 V
